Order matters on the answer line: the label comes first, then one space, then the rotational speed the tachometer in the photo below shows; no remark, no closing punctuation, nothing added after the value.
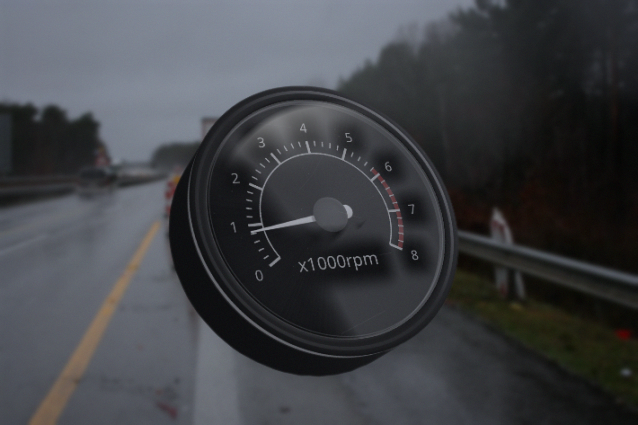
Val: 800 rpm
